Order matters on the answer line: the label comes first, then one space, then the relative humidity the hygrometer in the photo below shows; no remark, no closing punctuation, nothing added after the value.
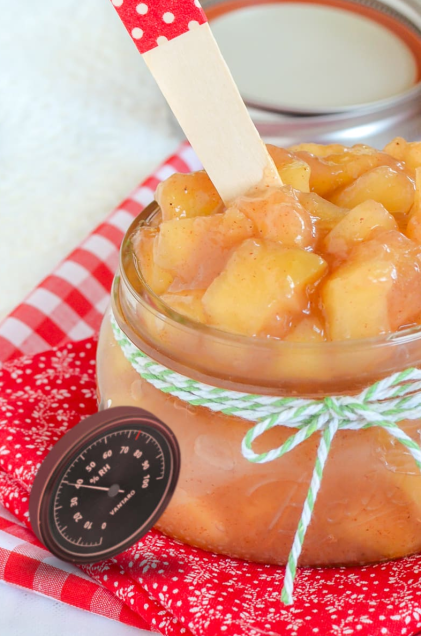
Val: 40 %
